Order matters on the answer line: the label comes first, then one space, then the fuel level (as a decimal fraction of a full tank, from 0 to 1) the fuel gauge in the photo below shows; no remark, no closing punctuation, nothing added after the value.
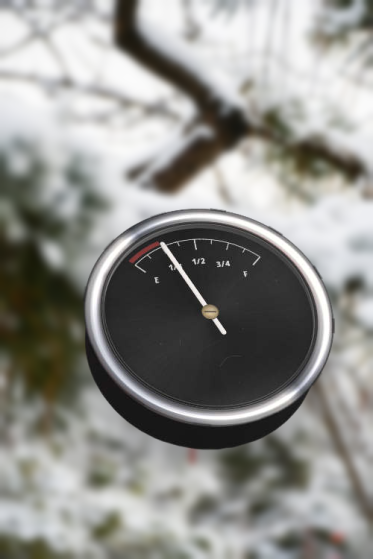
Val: 0.25
